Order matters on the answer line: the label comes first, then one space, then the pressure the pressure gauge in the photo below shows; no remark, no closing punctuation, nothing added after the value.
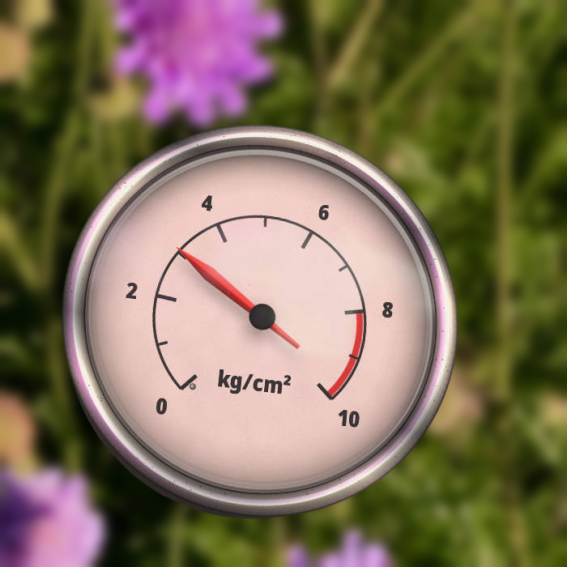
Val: 3 kg/cm²
